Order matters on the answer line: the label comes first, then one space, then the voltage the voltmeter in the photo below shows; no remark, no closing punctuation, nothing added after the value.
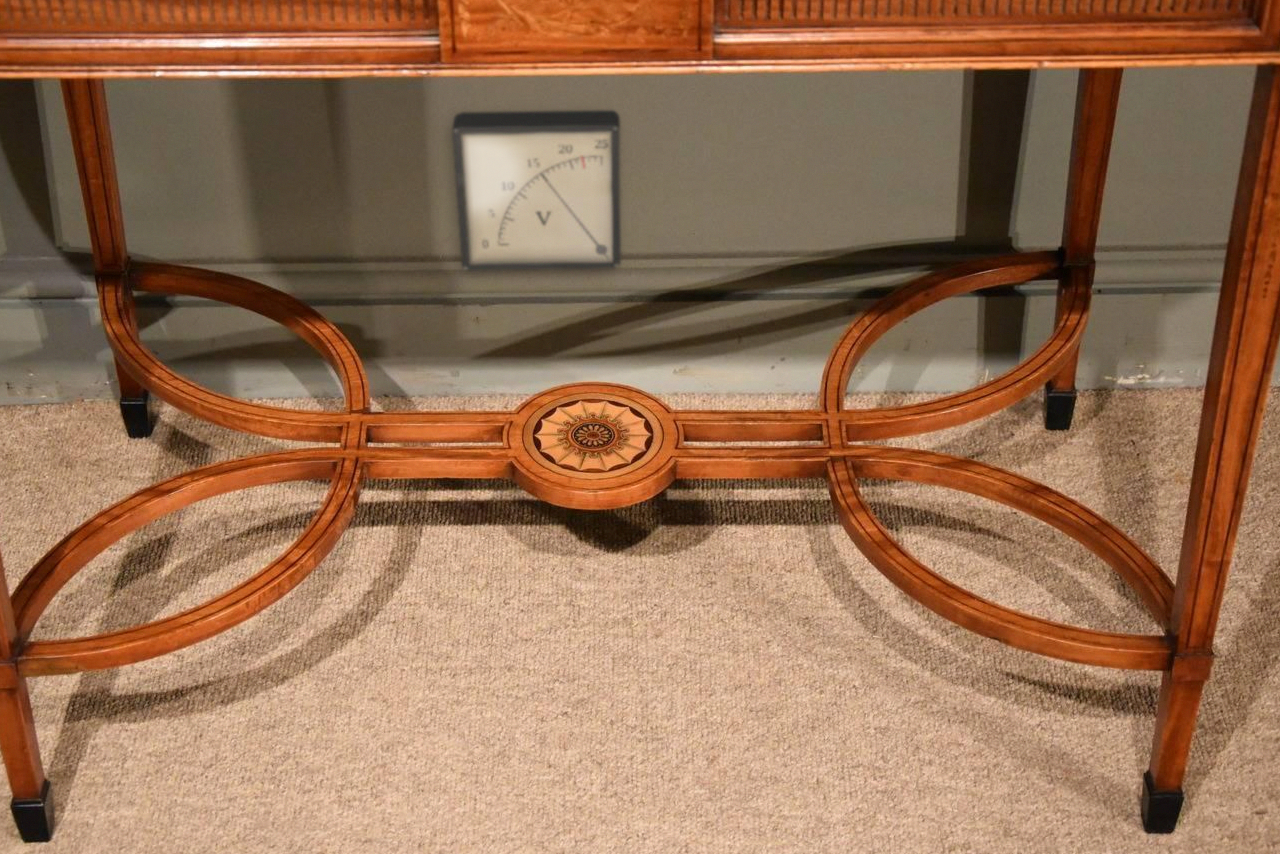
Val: 15 V
